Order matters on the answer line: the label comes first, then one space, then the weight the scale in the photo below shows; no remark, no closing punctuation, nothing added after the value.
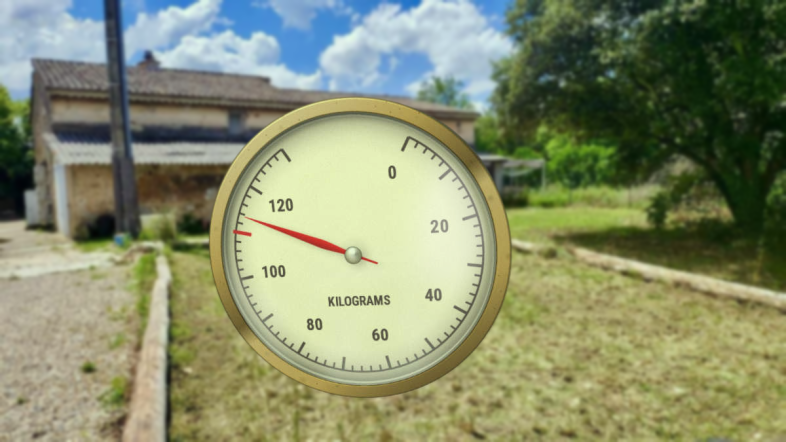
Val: 114 kg
